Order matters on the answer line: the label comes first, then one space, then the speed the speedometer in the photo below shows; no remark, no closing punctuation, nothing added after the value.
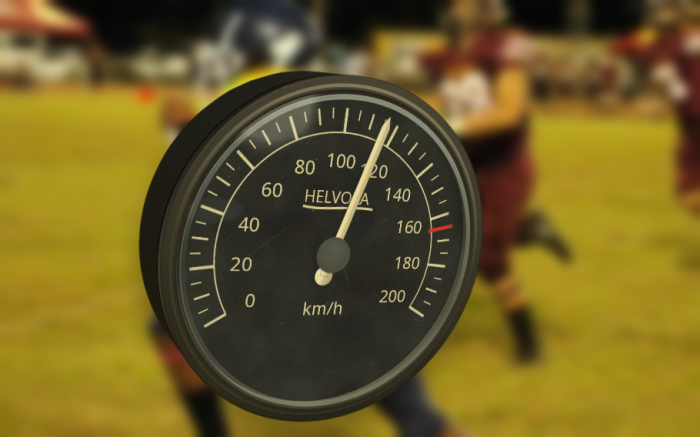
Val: 115 km/h
